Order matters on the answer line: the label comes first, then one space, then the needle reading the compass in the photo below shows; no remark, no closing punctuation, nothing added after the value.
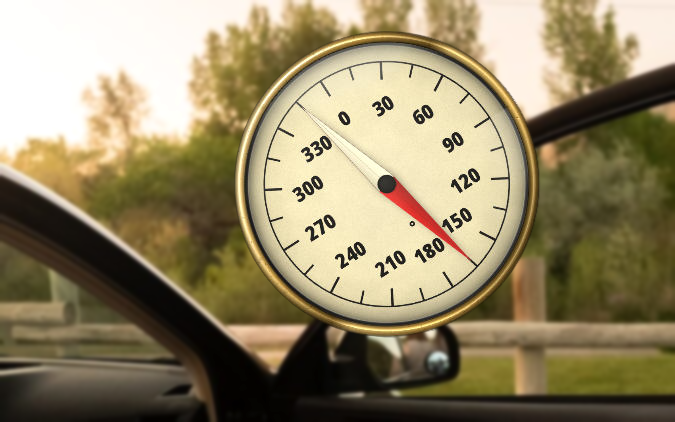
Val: 165 °
